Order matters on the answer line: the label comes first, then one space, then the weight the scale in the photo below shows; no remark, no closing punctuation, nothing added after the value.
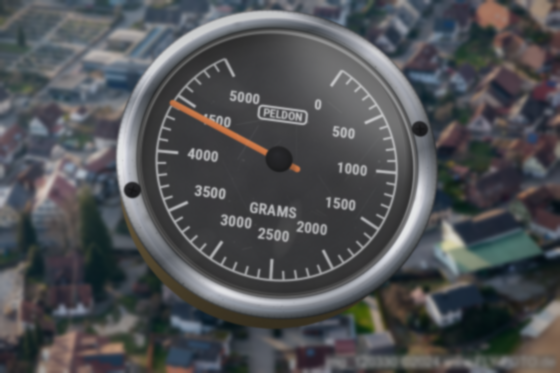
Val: 4400 g
